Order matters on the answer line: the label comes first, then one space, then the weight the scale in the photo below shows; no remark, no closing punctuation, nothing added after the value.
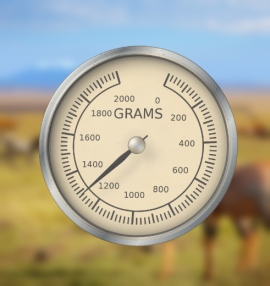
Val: 1280 g
